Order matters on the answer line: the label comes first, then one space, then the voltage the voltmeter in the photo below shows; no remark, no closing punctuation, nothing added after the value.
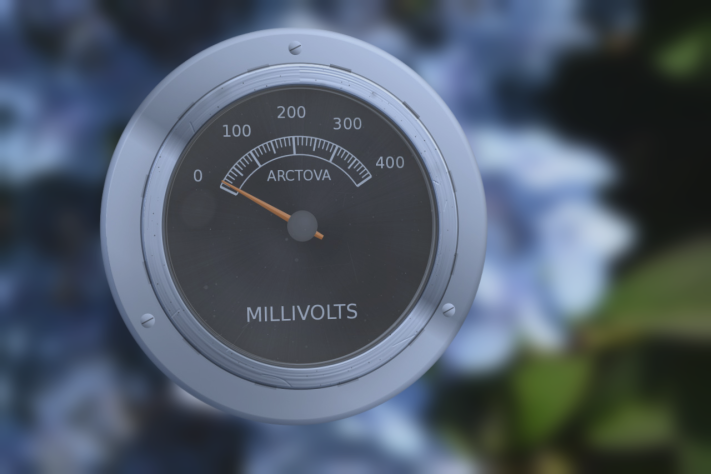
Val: 10 mV
